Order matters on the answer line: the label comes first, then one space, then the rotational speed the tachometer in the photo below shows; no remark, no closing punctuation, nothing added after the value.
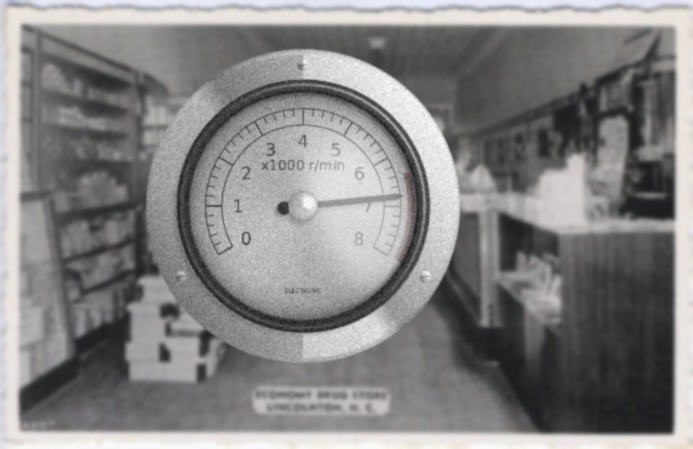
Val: 6800 rpm
